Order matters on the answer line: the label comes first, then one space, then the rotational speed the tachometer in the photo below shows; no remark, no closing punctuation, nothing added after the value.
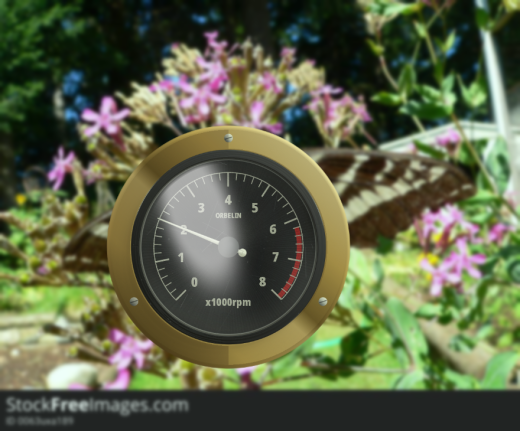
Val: 2000 rpm
